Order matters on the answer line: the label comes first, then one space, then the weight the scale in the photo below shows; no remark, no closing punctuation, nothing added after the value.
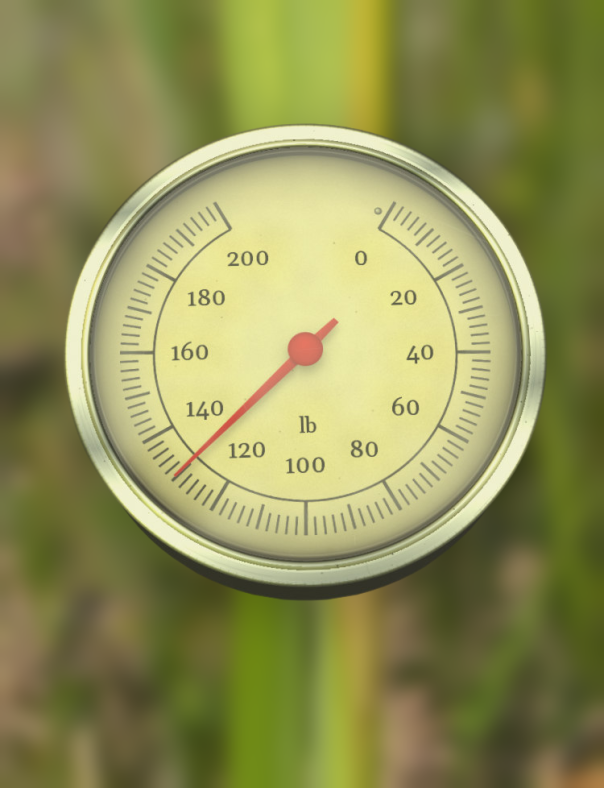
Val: 130 lb
